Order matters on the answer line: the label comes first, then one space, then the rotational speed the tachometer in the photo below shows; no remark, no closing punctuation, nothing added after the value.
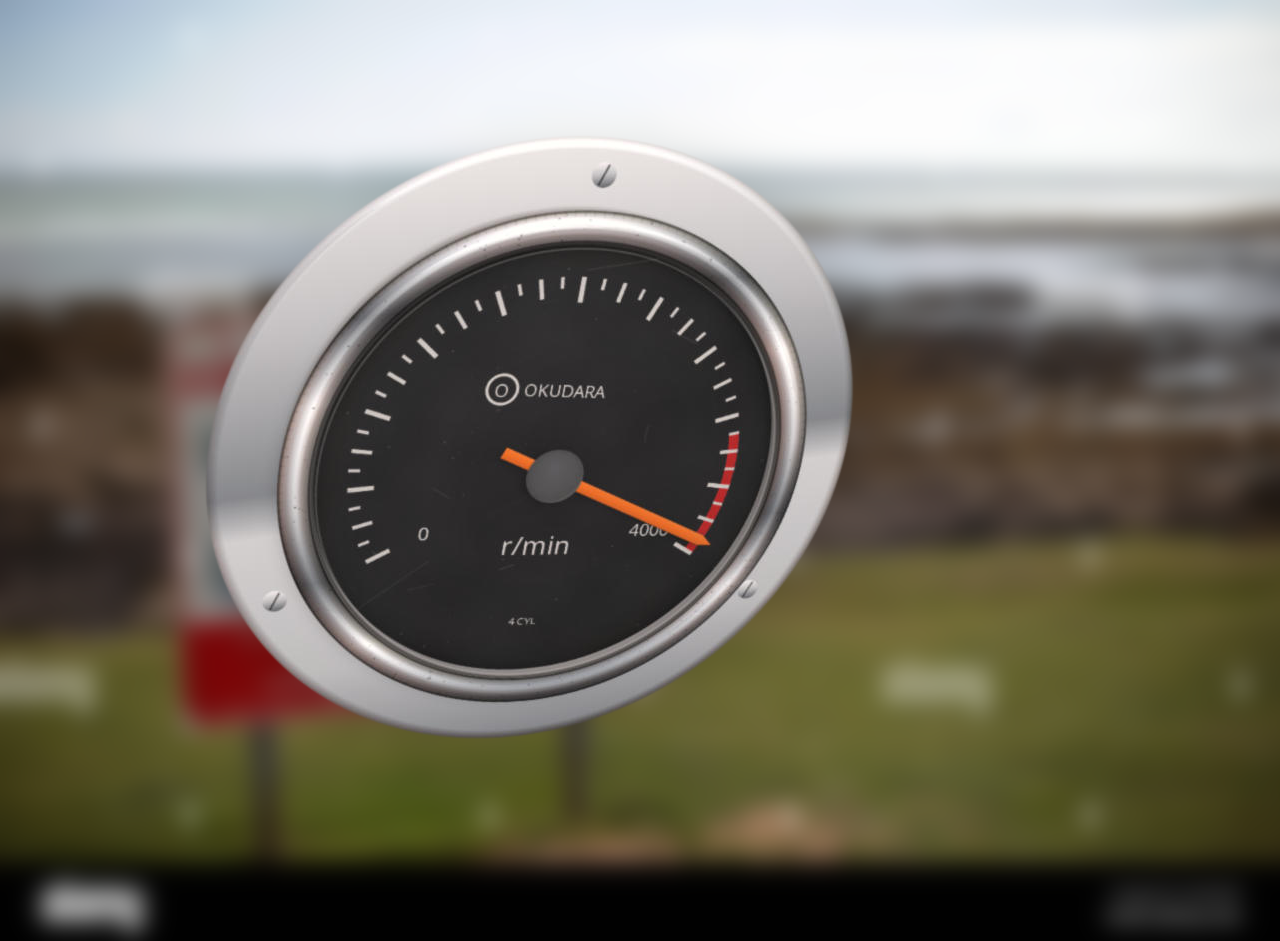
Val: 3900 rpm
